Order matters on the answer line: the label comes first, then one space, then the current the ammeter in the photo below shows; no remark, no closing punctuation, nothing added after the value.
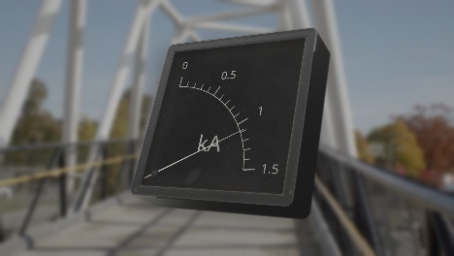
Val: 1.1 kA
